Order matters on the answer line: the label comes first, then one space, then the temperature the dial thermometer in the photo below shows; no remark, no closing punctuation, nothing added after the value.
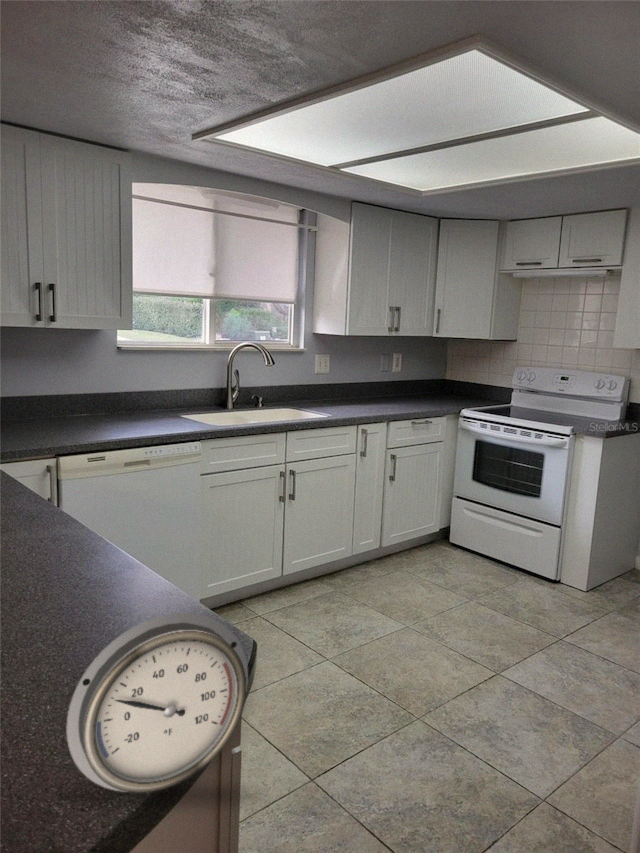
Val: 12 °F
